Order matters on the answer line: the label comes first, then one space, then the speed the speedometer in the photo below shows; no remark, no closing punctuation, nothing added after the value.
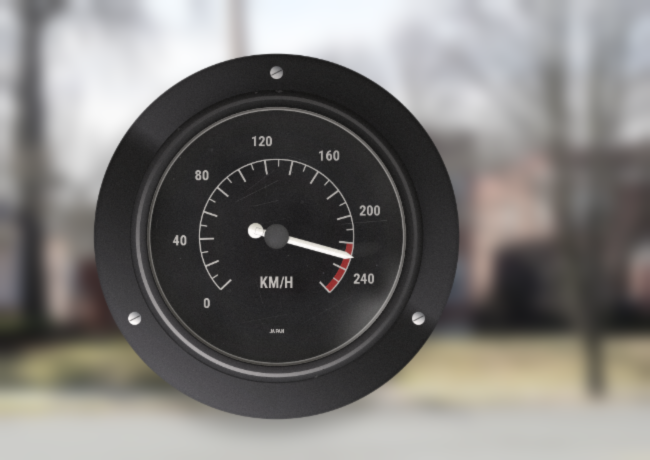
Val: 230 km/h
